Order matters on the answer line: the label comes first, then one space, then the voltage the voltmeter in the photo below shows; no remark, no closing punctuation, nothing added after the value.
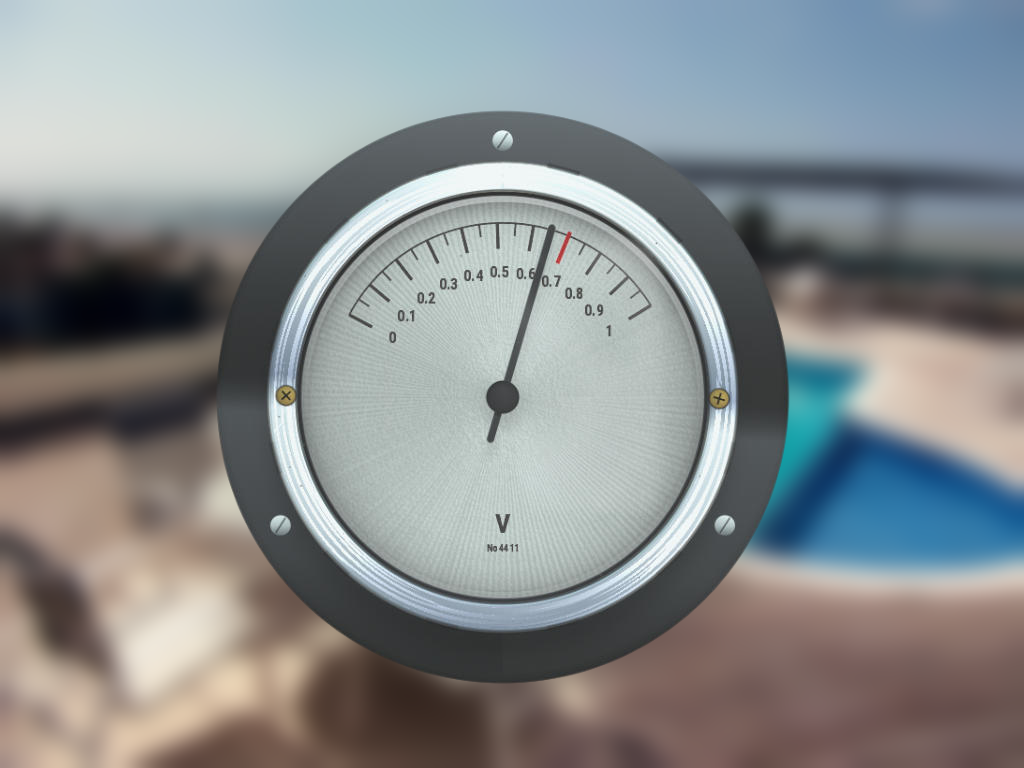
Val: 0.65 V
